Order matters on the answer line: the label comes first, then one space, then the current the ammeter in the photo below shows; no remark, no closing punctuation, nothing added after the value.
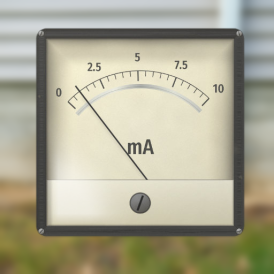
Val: 1 mA
